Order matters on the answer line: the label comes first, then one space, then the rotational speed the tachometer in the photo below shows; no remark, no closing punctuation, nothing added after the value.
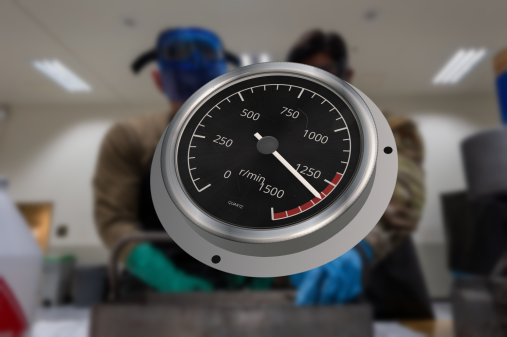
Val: 1325 rpm
